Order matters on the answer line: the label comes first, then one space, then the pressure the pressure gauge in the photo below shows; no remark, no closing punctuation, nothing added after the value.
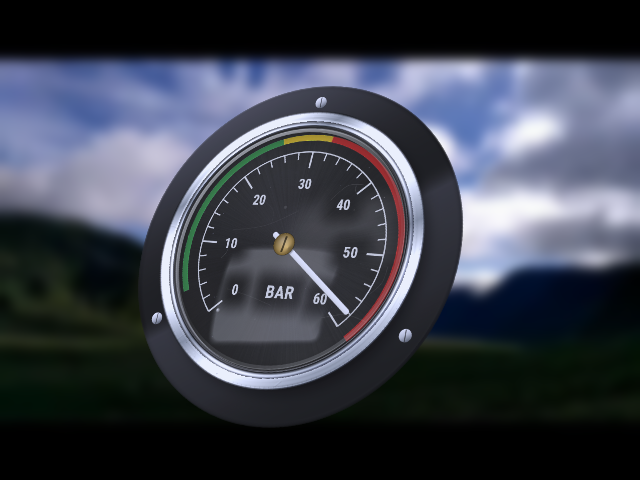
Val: 58 bar
